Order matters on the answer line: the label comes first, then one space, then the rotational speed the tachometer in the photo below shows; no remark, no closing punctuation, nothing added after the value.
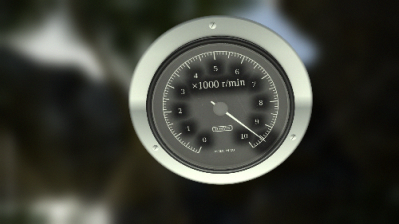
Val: 9500 rpm
